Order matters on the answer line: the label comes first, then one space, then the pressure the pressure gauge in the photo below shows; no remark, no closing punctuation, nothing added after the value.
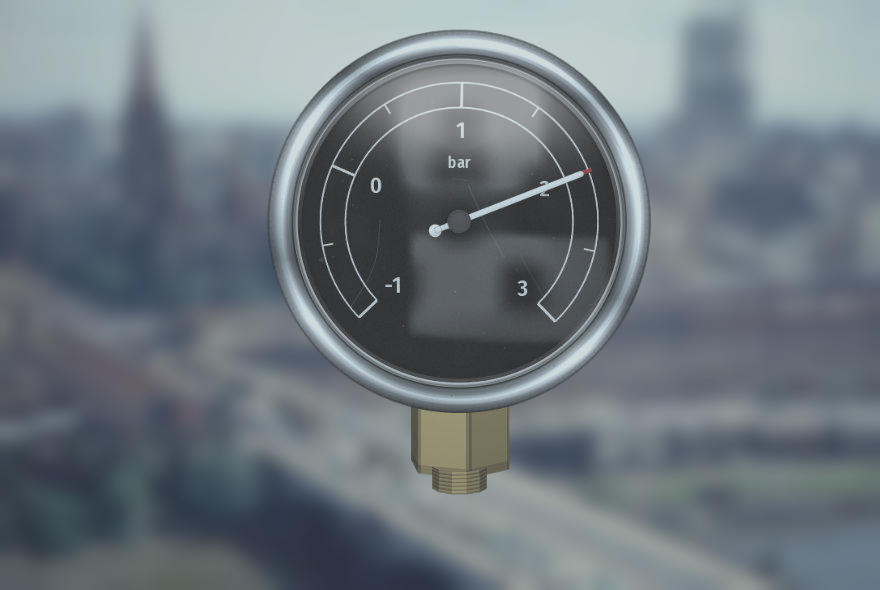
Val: 2 bar
